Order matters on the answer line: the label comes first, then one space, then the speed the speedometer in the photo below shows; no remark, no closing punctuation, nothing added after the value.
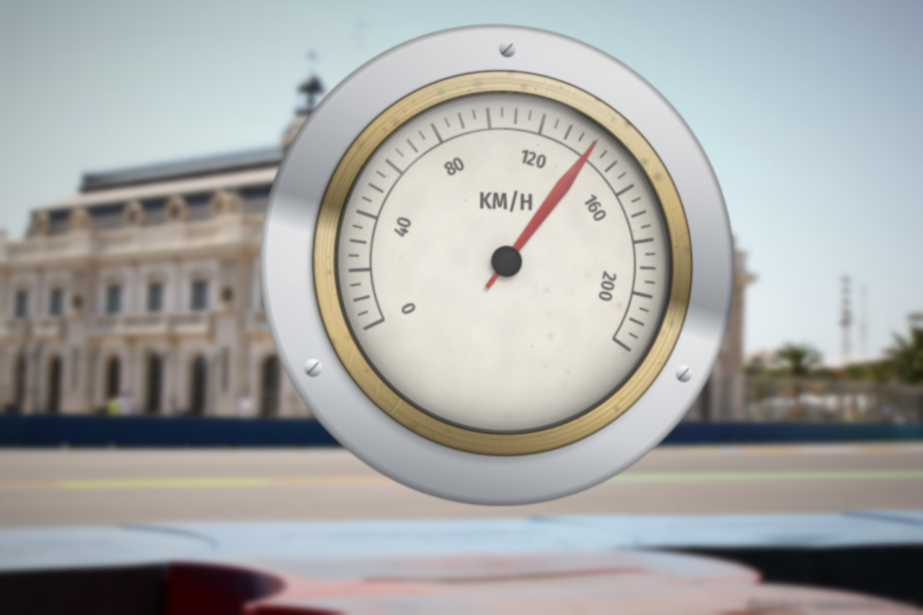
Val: 140 km/h
